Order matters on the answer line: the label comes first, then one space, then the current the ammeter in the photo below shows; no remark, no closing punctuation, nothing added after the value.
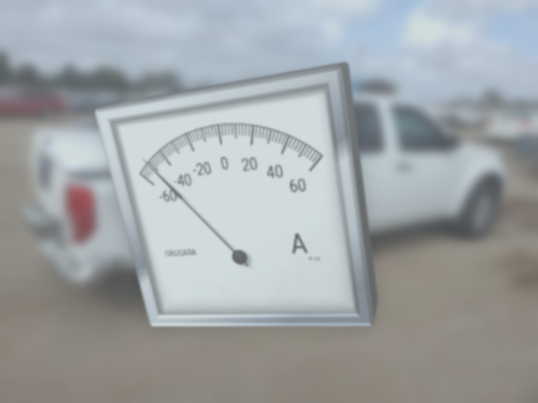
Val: -50 A
